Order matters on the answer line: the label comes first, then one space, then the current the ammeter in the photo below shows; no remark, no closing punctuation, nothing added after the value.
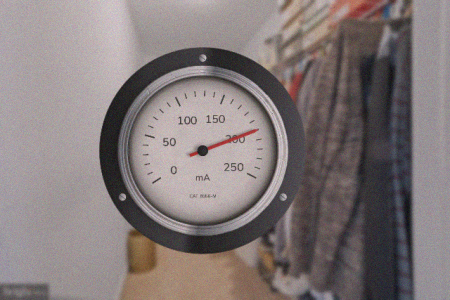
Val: 200 mA
